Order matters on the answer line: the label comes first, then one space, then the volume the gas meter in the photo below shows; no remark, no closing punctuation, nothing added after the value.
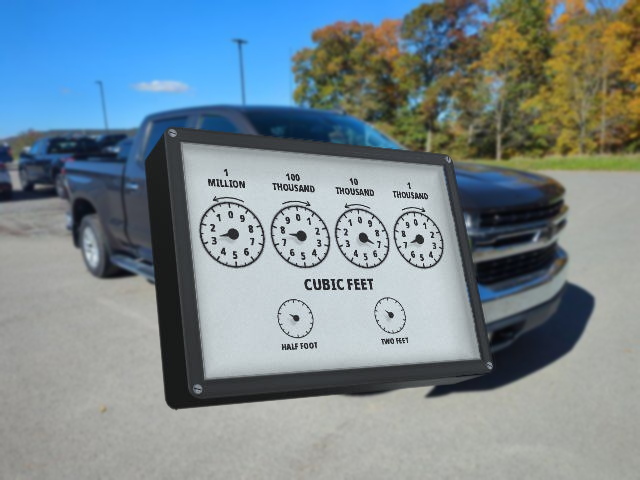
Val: 276700 ft³
